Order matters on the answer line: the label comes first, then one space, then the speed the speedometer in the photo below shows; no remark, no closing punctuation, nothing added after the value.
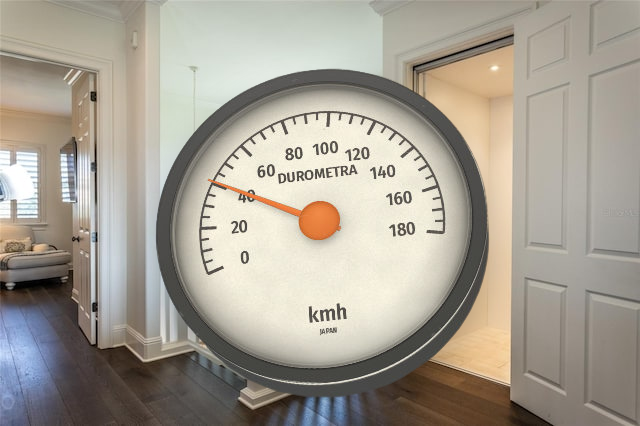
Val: 40 km/h
